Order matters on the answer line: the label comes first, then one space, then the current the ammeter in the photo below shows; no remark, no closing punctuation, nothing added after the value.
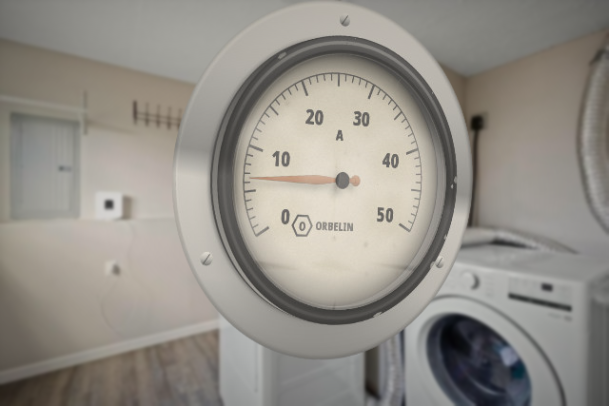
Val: 6.5 A
